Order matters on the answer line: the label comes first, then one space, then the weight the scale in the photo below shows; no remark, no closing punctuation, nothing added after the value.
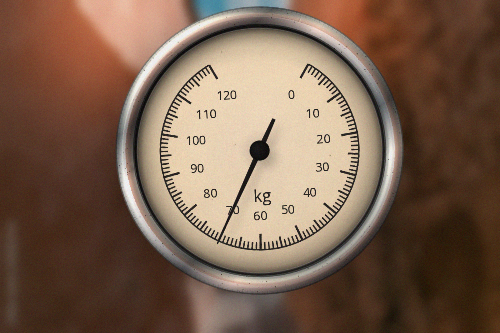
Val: 70 kg
